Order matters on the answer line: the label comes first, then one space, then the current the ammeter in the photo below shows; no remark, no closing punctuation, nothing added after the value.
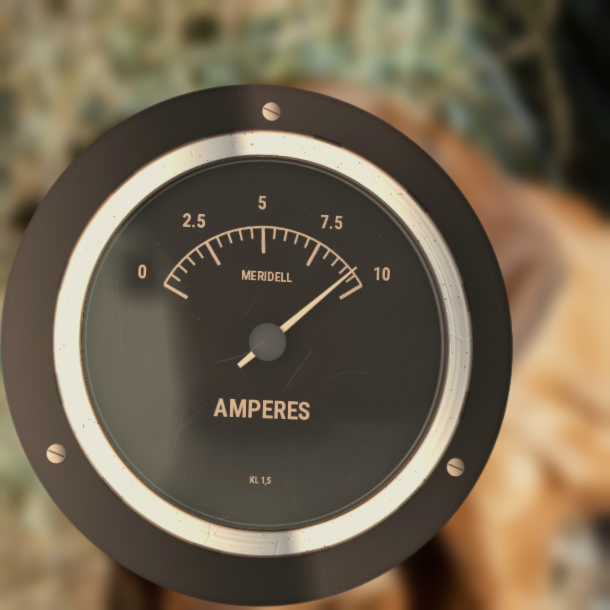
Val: 9.25 A
